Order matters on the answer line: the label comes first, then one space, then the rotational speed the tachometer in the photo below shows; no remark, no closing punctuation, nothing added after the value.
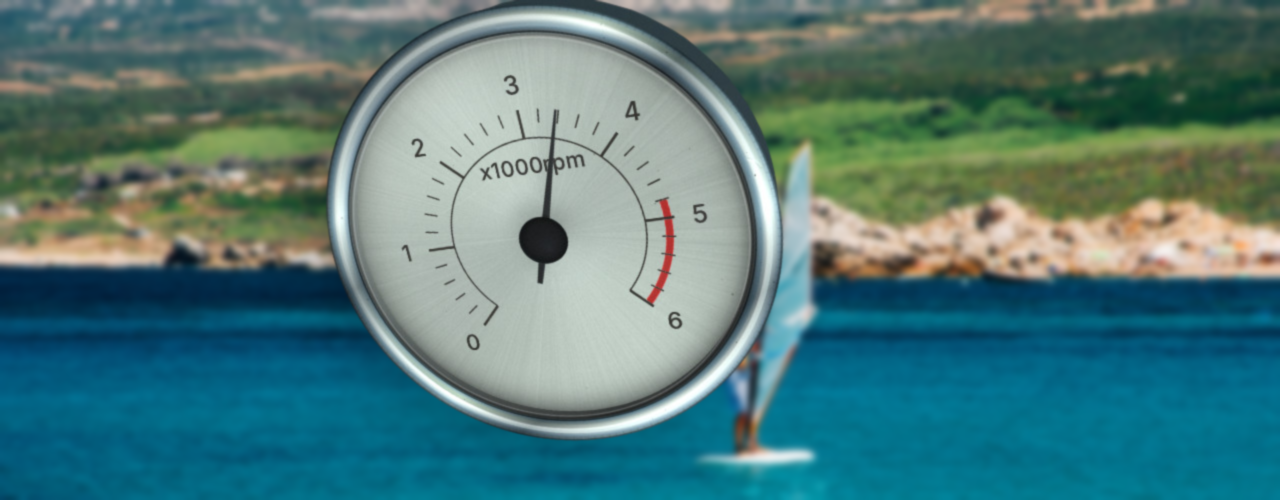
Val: 3400 rpm
